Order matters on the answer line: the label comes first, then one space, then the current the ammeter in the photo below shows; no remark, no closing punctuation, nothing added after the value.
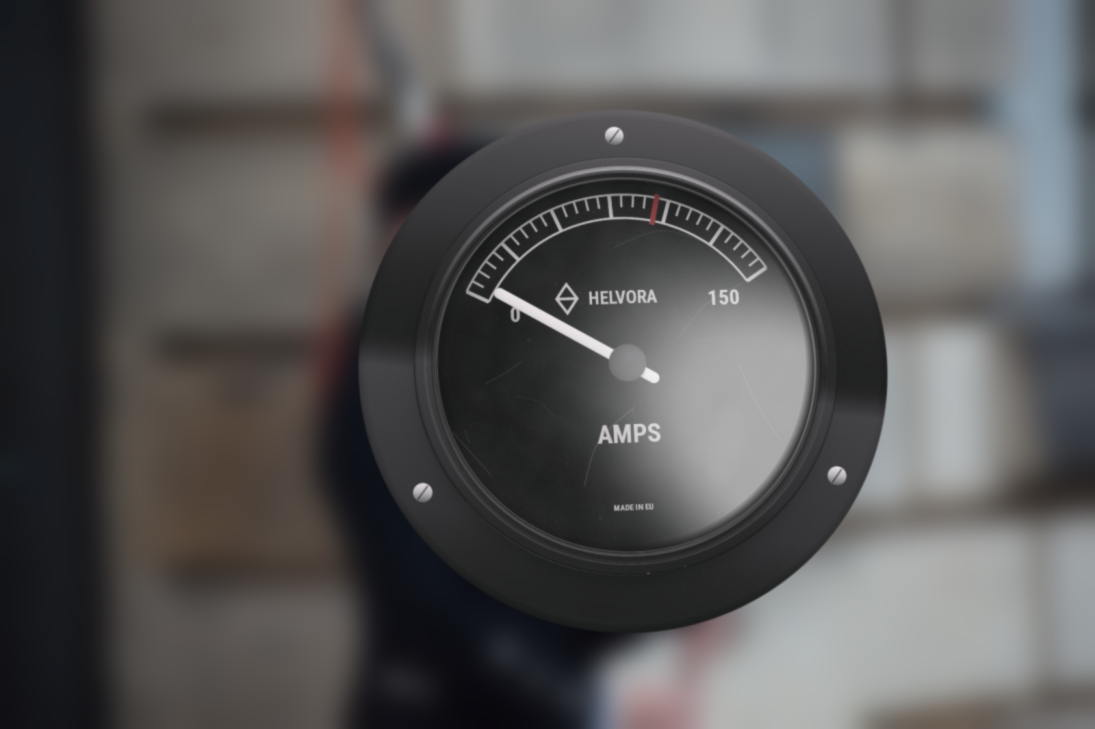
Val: 5 A
